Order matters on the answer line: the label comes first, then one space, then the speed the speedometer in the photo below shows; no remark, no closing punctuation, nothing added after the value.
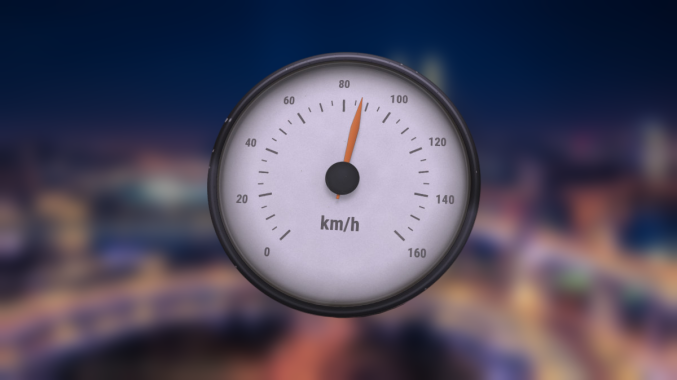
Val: 87.5 km/h
